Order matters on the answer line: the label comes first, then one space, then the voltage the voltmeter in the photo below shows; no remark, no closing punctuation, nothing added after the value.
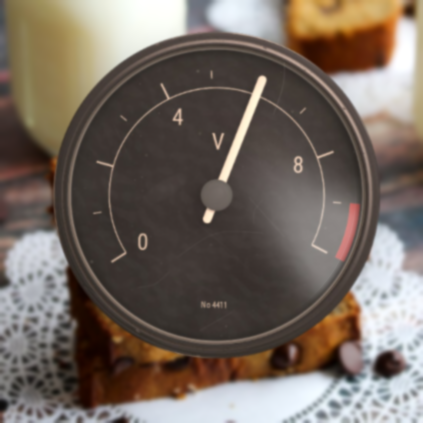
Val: 6 V
